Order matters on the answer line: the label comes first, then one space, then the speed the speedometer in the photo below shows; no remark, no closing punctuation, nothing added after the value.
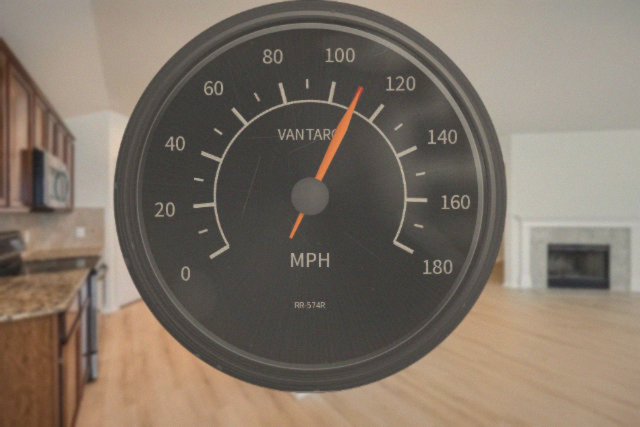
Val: 110 mph
